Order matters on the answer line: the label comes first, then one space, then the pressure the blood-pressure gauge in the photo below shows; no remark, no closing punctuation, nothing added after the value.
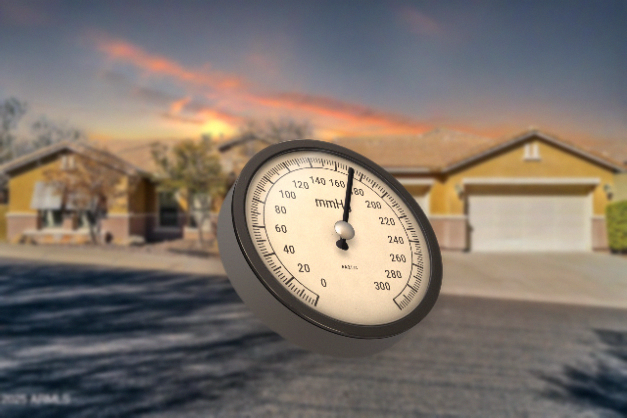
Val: 170 mmHg
